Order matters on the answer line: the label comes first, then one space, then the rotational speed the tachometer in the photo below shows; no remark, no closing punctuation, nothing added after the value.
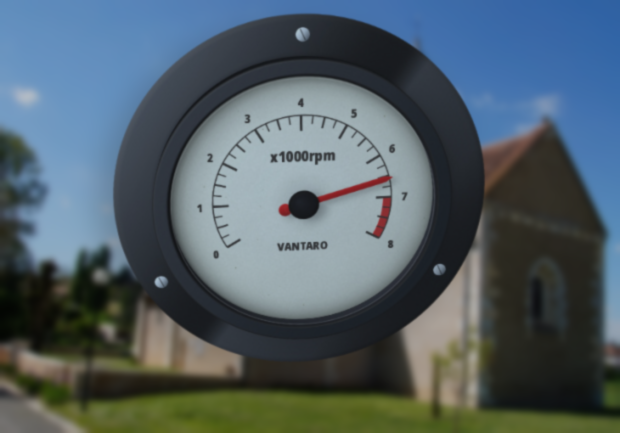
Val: 6500 rpm
